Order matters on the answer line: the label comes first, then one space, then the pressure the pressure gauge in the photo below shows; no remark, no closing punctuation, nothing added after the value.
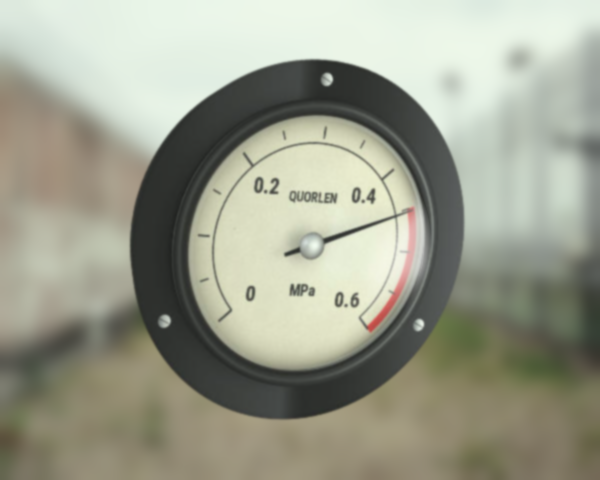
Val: 0.45 MPa
